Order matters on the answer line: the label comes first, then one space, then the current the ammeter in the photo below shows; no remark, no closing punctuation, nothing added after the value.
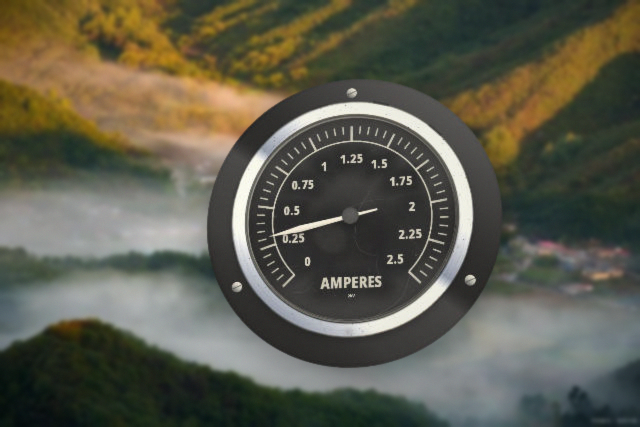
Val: 0.3 A
